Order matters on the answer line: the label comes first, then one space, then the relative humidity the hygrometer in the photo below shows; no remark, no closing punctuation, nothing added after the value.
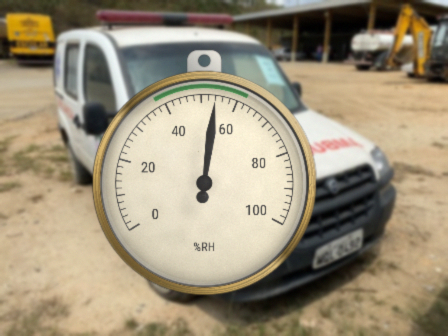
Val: 54 %
